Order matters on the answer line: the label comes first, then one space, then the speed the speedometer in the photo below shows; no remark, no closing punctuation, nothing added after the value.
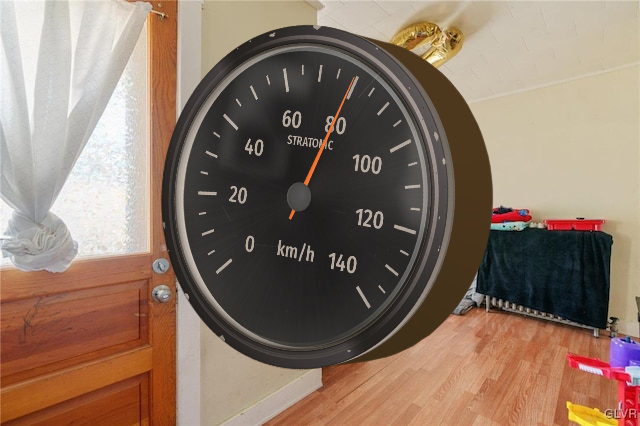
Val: 80 km/h
